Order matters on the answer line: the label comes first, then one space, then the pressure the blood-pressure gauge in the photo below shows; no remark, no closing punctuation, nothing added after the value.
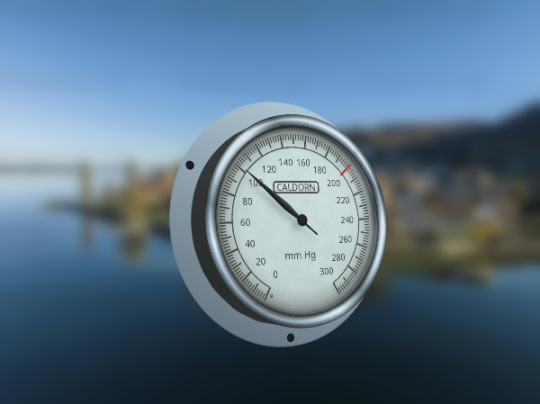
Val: 100 mmHg
